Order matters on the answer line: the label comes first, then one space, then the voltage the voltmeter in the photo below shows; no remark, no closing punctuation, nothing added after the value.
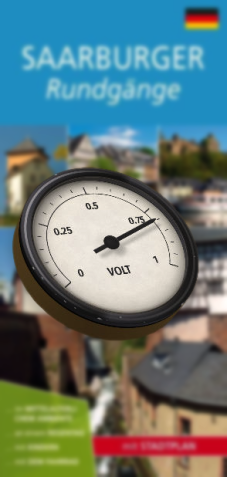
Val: 0.8 V
